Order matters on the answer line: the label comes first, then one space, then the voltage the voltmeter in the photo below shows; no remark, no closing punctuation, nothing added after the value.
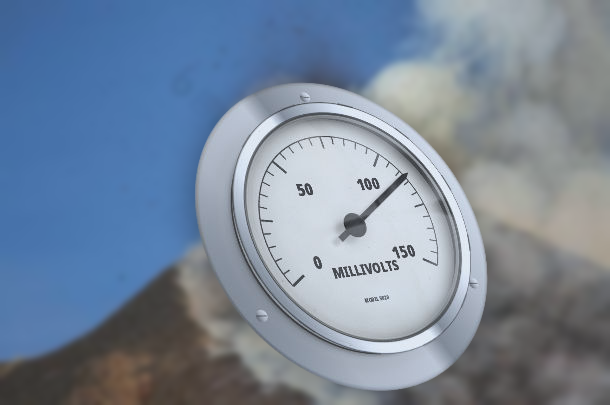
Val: 112.5 mV
